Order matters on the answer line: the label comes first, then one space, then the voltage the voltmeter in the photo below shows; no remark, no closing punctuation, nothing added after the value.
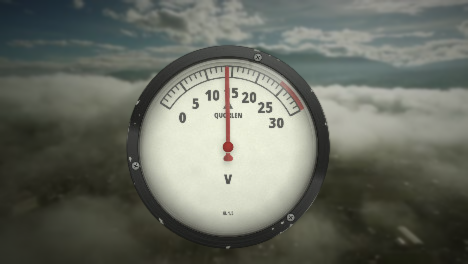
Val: 14 V
